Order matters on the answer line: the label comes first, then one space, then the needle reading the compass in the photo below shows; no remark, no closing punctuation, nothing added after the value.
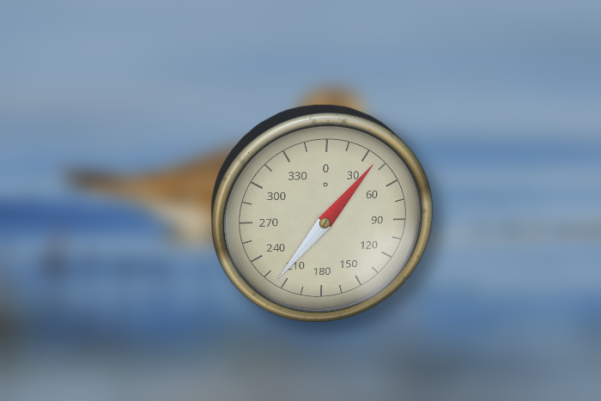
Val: 37.5 °
